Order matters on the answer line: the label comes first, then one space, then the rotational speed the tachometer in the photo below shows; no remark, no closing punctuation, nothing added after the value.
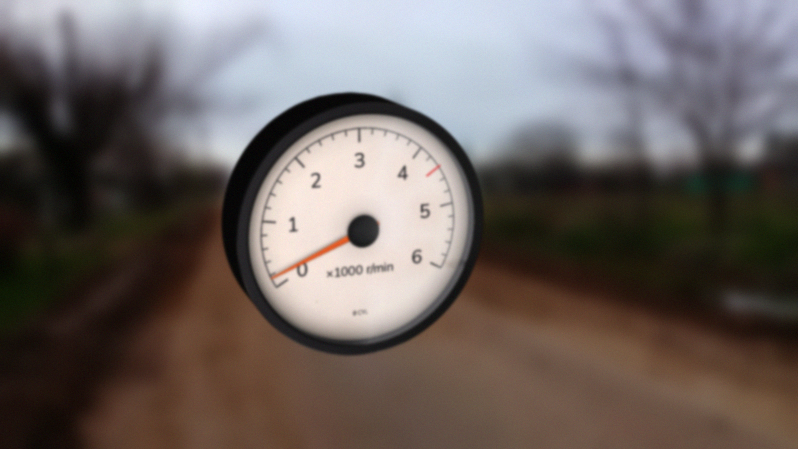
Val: 200 rpm
